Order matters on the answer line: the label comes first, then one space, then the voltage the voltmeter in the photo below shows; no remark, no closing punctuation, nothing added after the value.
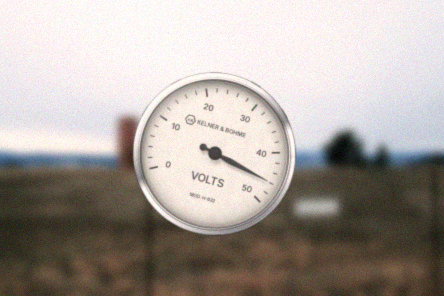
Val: 46 V
